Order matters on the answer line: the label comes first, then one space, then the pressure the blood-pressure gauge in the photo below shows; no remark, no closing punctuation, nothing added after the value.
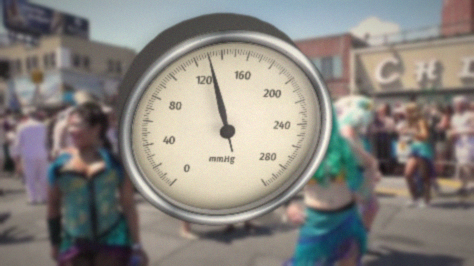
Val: 130 mmHg
